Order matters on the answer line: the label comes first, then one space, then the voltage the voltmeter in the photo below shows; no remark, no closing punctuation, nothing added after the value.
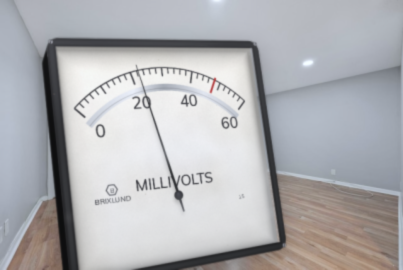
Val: 22 mV
